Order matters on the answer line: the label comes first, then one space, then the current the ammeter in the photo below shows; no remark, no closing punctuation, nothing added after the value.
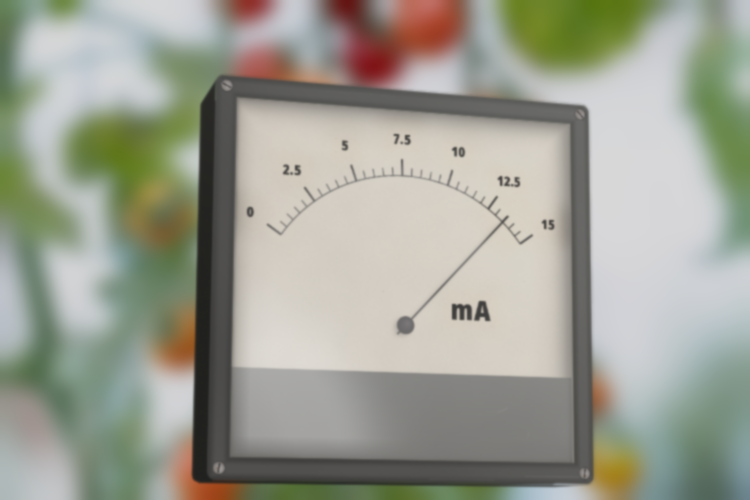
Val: 13.5 mA
